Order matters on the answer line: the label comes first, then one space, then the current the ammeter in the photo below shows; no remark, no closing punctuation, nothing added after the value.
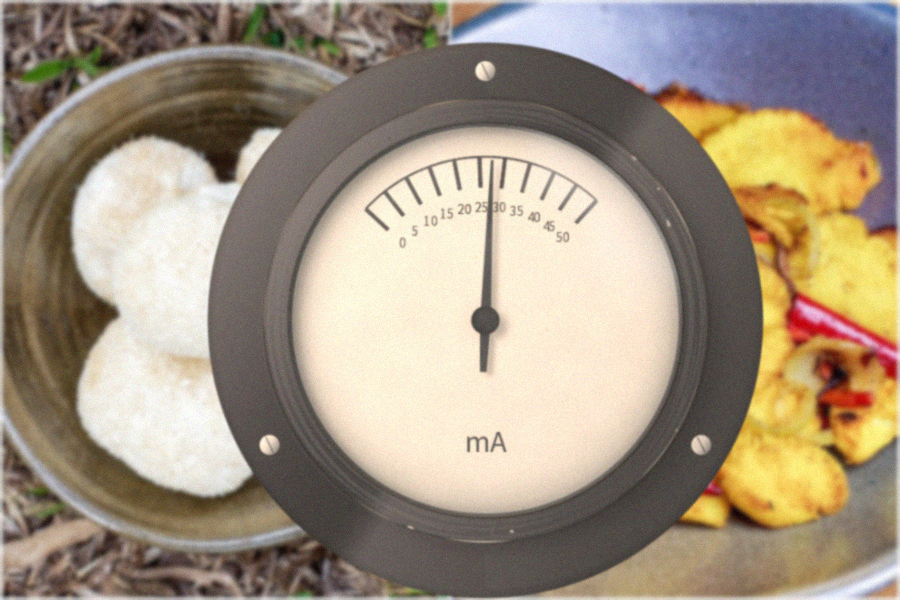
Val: 27.5 mA
